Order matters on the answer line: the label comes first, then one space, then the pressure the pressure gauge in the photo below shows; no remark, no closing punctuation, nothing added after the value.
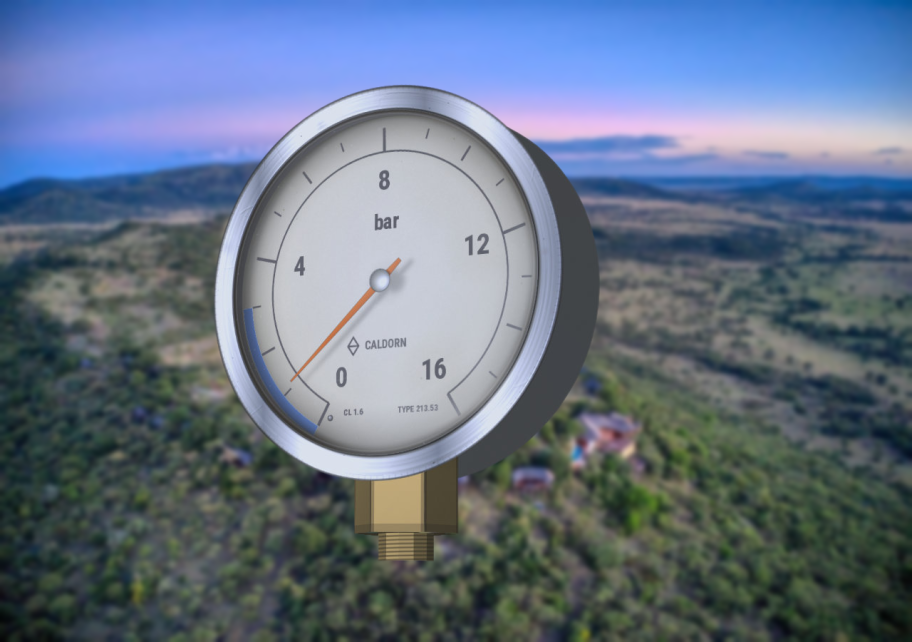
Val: 1 bar
